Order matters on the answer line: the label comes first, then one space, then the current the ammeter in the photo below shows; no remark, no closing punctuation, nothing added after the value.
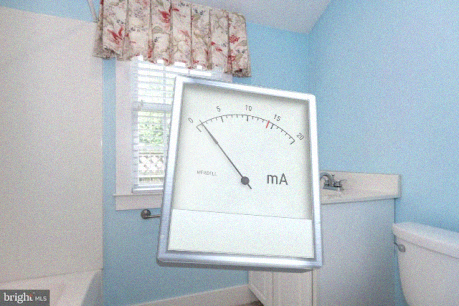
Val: 1 mA
